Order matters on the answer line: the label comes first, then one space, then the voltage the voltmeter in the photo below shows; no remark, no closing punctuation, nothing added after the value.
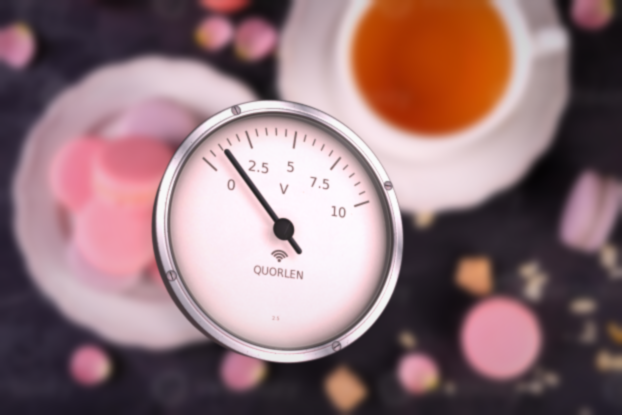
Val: 1 V
